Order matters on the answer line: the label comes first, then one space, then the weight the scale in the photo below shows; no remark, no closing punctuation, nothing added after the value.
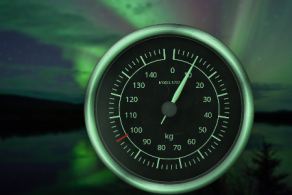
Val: 10 kg
